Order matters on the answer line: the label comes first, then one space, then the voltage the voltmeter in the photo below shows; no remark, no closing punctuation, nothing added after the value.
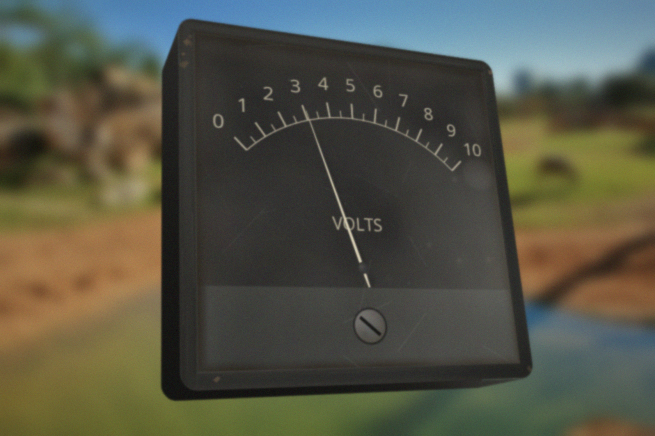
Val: 3 V
